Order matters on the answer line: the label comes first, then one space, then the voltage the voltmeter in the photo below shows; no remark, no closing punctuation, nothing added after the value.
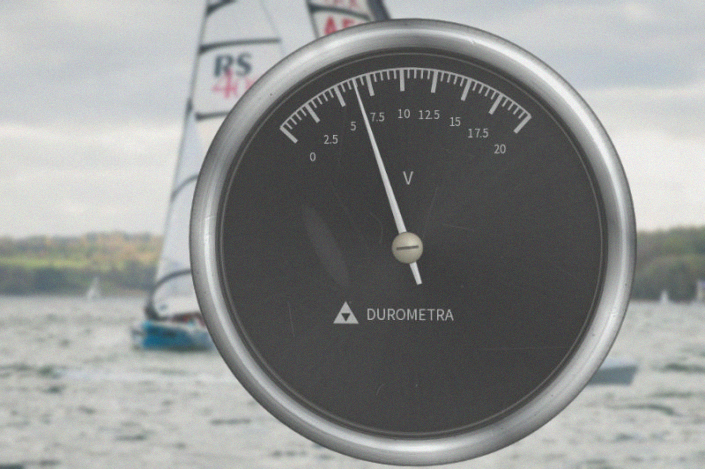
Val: 6.5 V
